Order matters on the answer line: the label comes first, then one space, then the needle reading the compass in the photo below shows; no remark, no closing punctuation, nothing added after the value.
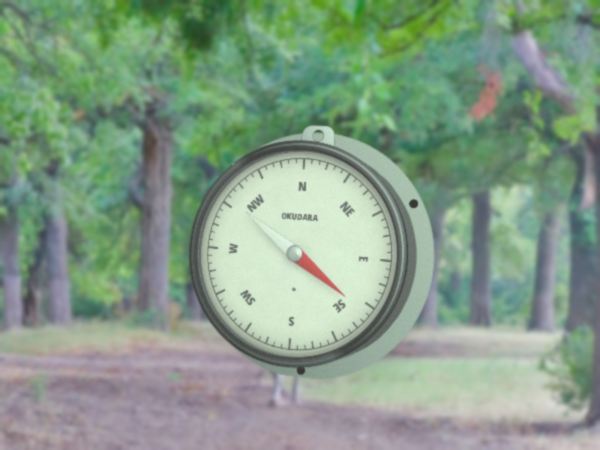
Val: 125 °
